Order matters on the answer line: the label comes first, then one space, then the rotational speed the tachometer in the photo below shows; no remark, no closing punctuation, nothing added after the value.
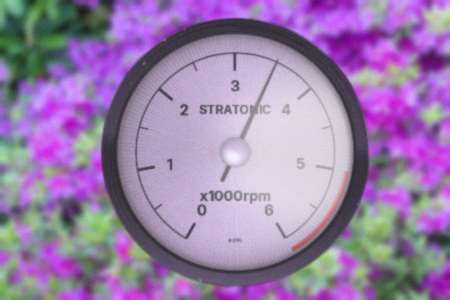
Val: 3500 rpm
